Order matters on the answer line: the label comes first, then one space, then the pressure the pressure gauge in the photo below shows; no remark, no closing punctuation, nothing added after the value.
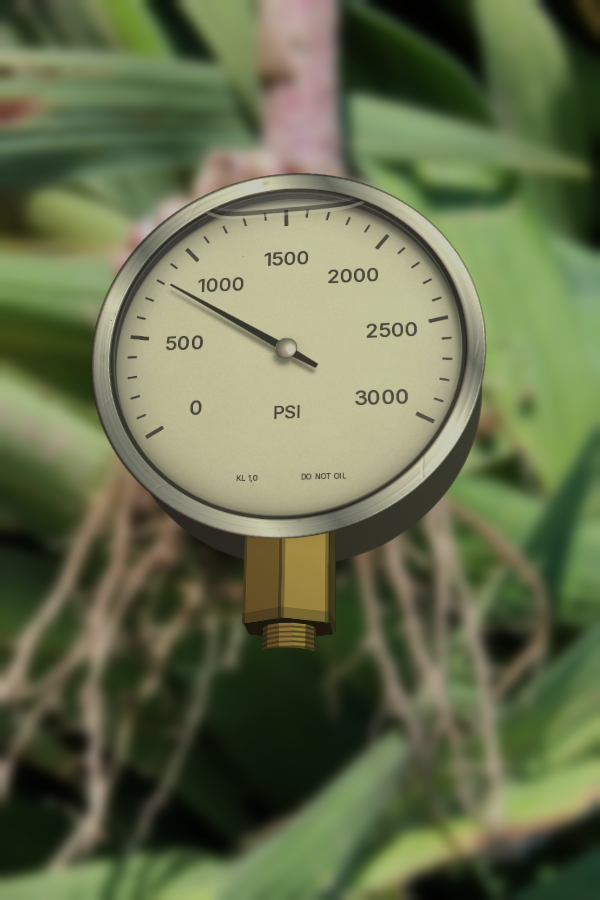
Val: 800 psi
